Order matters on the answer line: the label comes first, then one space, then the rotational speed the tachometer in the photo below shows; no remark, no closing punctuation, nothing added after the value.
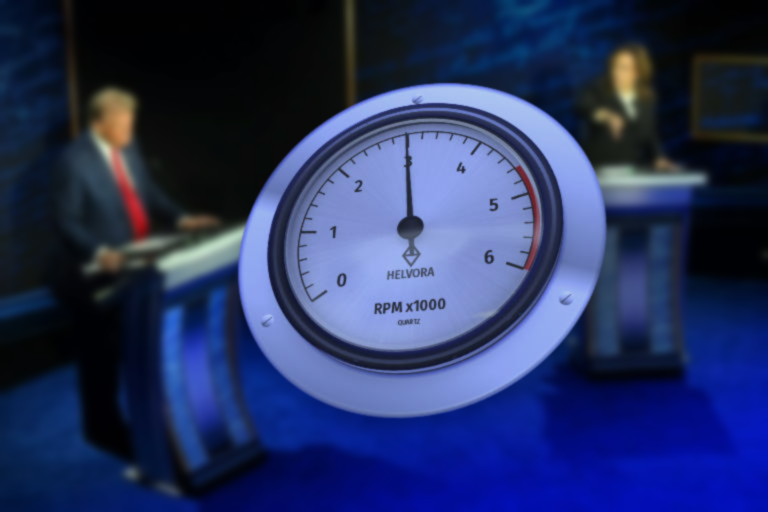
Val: 3000 rpm
